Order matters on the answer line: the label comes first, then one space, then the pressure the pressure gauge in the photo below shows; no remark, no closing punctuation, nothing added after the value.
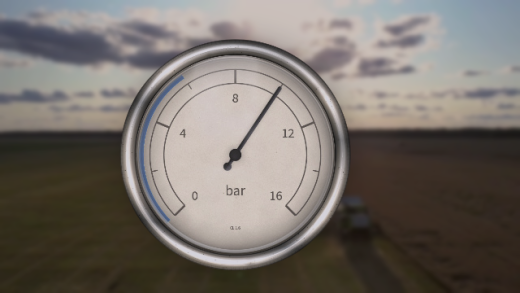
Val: 10 bar
